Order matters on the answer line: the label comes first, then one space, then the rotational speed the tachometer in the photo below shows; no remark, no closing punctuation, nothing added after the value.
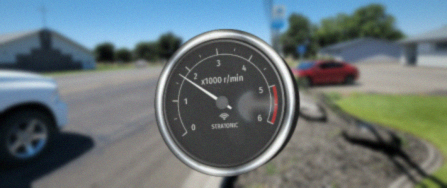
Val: 1750 rpm
